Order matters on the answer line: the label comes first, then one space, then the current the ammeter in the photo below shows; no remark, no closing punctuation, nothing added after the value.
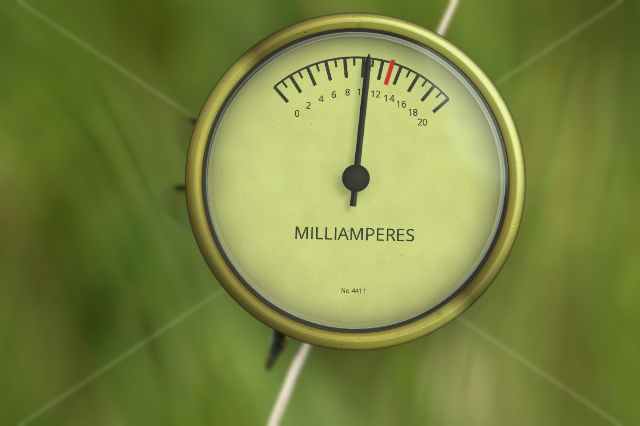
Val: 10.5 mA
